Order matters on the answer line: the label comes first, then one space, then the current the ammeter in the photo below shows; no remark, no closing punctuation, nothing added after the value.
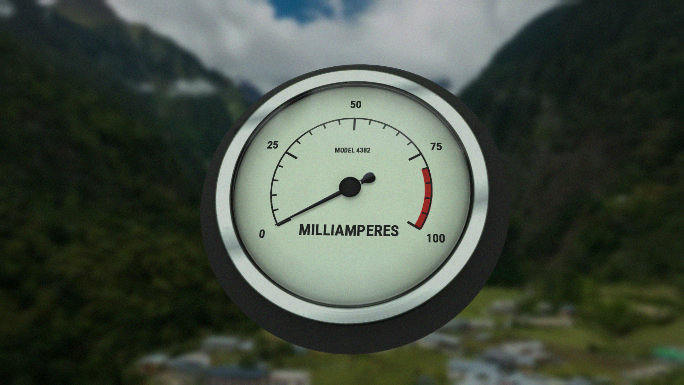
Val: 0 mA
